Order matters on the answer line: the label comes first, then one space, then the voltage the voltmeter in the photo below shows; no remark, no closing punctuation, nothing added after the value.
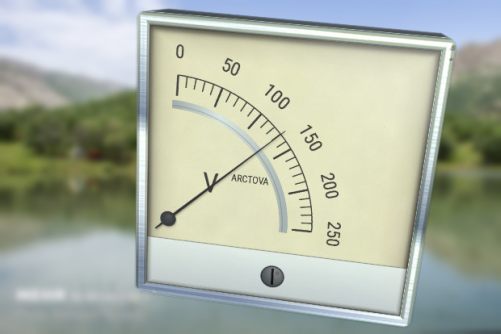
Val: 130 V
